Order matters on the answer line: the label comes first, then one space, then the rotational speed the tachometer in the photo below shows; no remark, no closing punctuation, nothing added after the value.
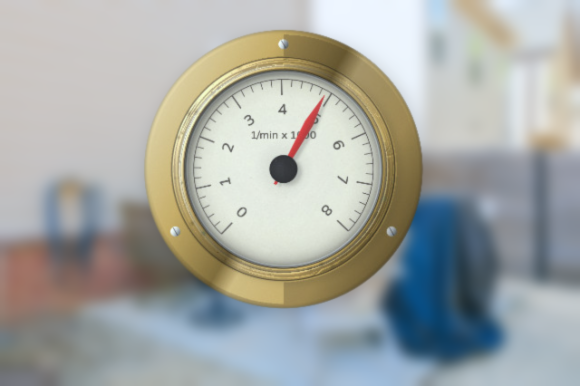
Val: 4900 rpm
